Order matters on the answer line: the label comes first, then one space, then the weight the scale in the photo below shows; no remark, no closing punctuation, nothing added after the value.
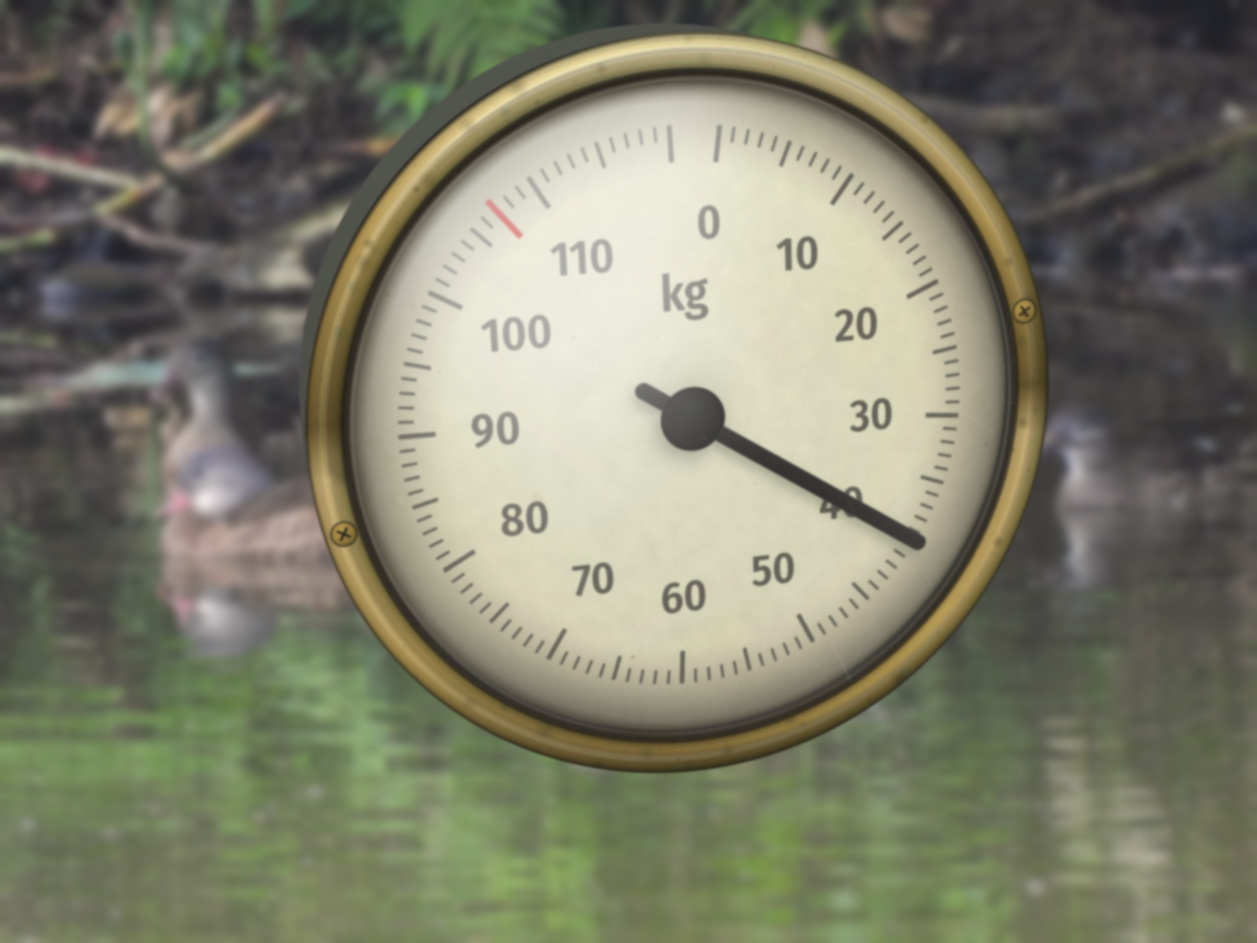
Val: 39.5 kg
